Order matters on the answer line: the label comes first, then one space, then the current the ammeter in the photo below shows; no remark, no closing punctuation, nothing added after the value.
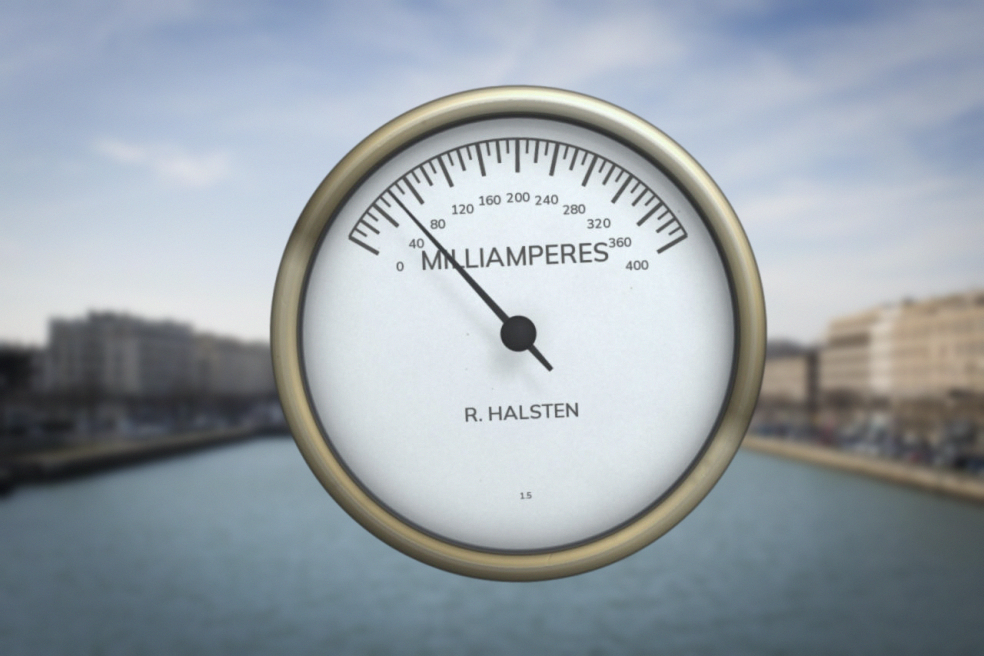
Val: 60 mA
